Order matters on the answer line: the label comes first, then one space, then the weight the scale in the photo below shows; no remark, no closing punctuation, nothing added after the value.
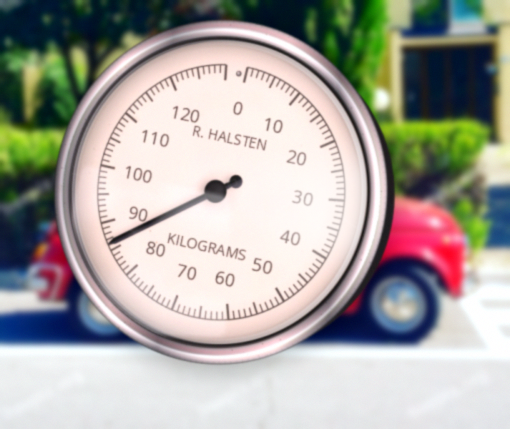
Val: 86 kg
